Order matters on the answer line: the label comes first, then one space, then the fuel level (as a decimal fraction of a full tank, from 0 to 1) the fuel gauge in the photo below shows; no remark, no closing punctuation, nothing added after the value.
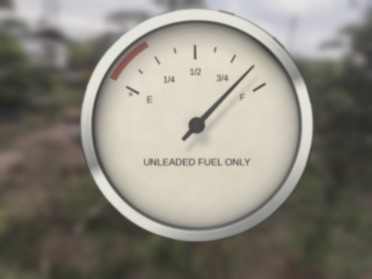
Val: 0.875
